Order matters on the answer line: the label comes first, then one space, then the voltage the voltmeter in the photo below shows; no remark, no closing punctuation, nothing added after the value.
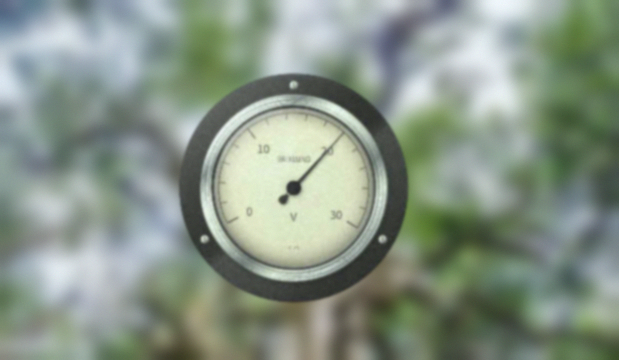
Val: 20 V
